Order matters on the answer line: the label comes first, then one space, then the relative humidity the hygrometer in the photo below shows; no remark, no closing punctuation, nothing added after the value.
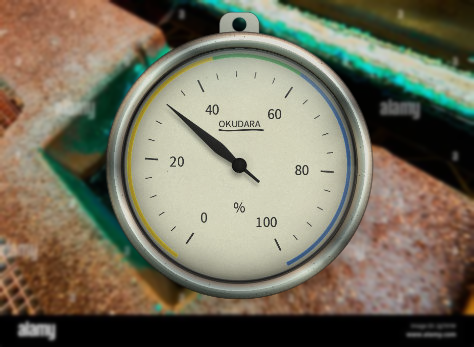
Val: 32 %
